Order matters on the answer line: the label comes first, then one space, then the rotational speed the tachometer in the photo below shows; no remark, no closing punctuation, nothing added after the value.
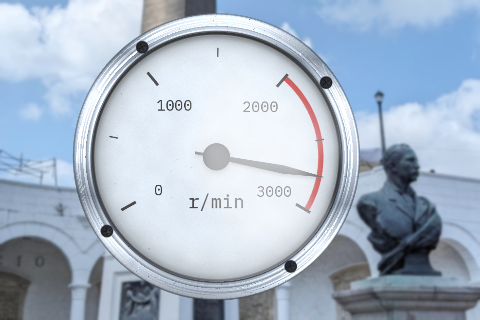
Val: 2750 rpm
